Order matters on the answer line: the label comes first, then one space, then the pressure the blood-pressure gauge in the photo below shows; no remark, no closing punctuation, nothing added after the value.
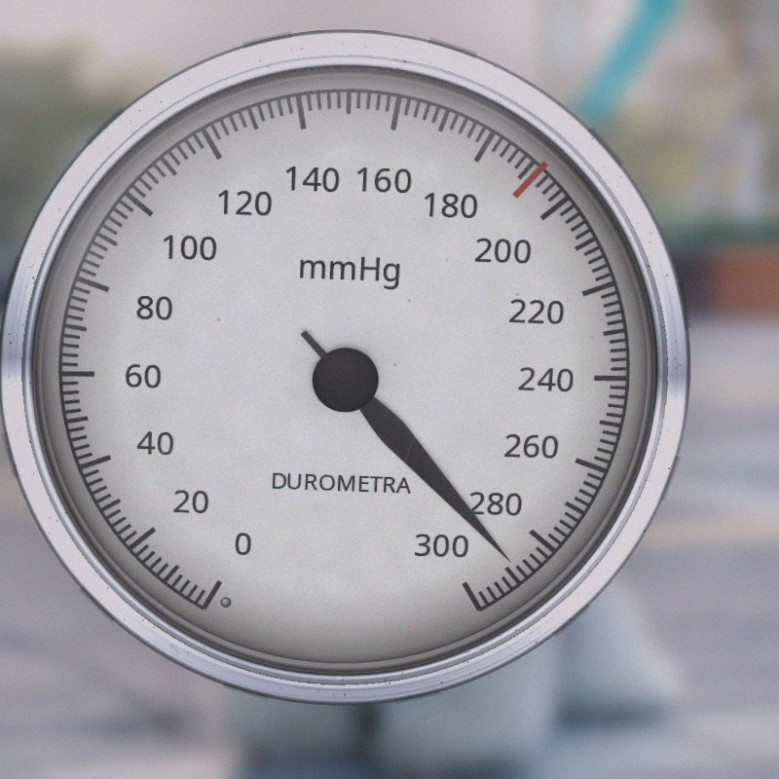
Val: 288 mmHg
